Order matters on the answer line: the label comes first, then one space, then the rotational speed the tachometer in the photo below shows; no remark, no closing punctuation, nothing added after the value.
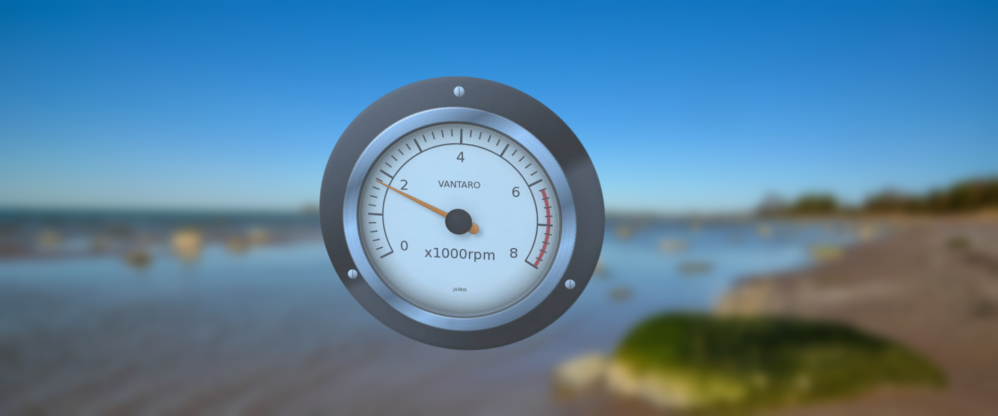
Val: 1800 rpm
